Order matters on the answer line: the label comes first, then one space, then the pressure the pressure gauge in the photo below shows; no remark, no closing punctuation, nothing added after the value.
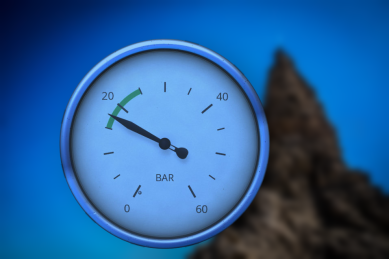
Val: 17.5 bar
